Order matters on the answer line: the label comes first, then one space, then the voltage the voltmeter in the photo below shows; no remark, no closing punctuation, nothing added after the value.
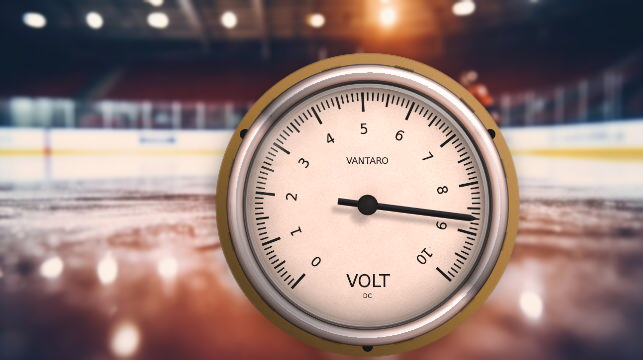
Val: 8.7 V
